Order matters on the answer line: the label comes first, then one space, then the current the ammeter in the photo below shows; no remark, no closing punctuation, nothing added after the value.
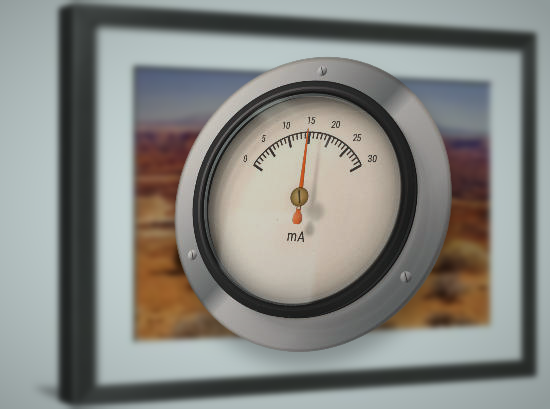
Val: 15 mA
